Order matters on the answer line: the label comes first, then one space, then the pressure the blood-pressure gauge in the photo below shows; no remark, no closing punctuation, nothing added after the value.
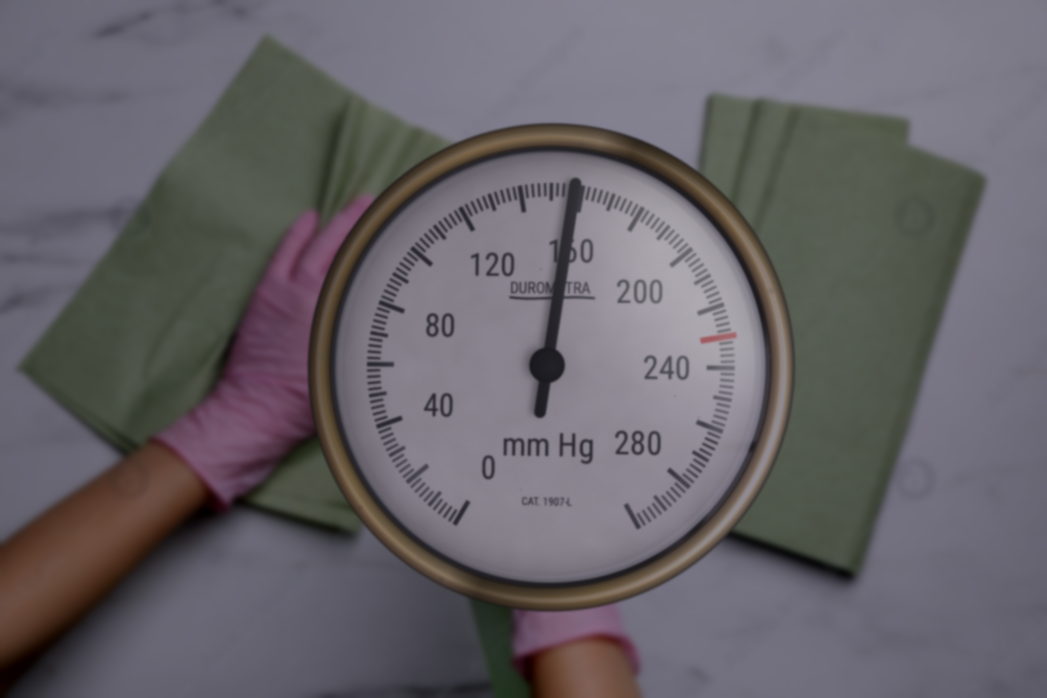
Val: 158 mmHg
